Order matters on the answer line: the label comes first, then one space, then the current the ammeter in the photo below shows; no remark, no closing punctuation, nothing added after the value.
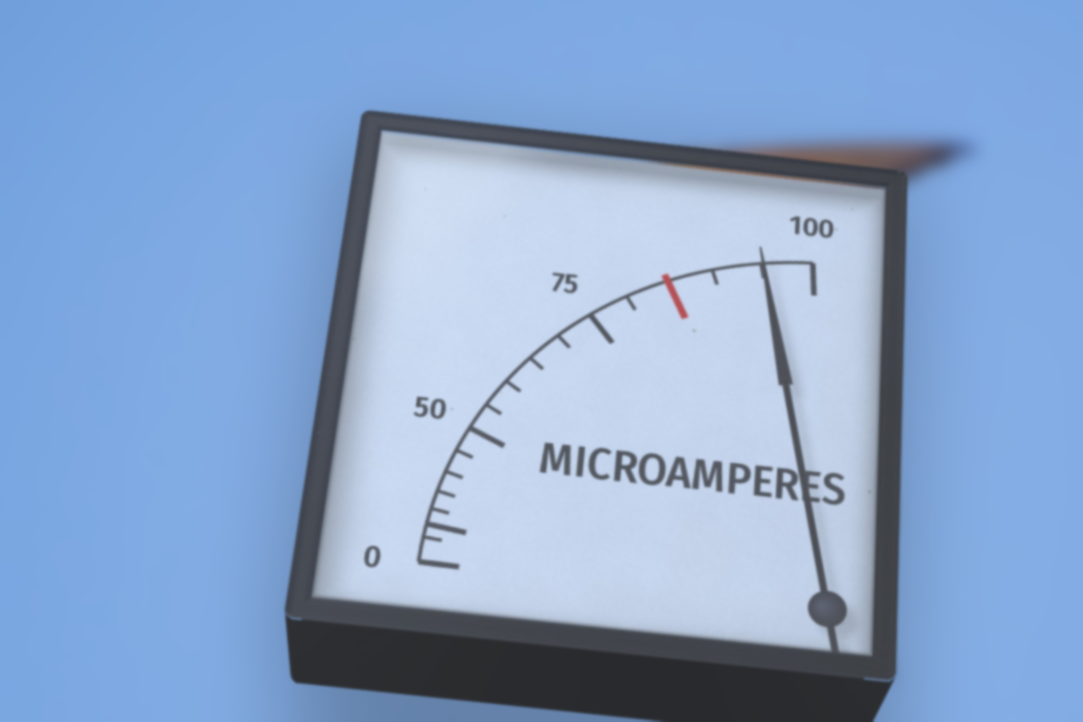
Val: 95 µA
